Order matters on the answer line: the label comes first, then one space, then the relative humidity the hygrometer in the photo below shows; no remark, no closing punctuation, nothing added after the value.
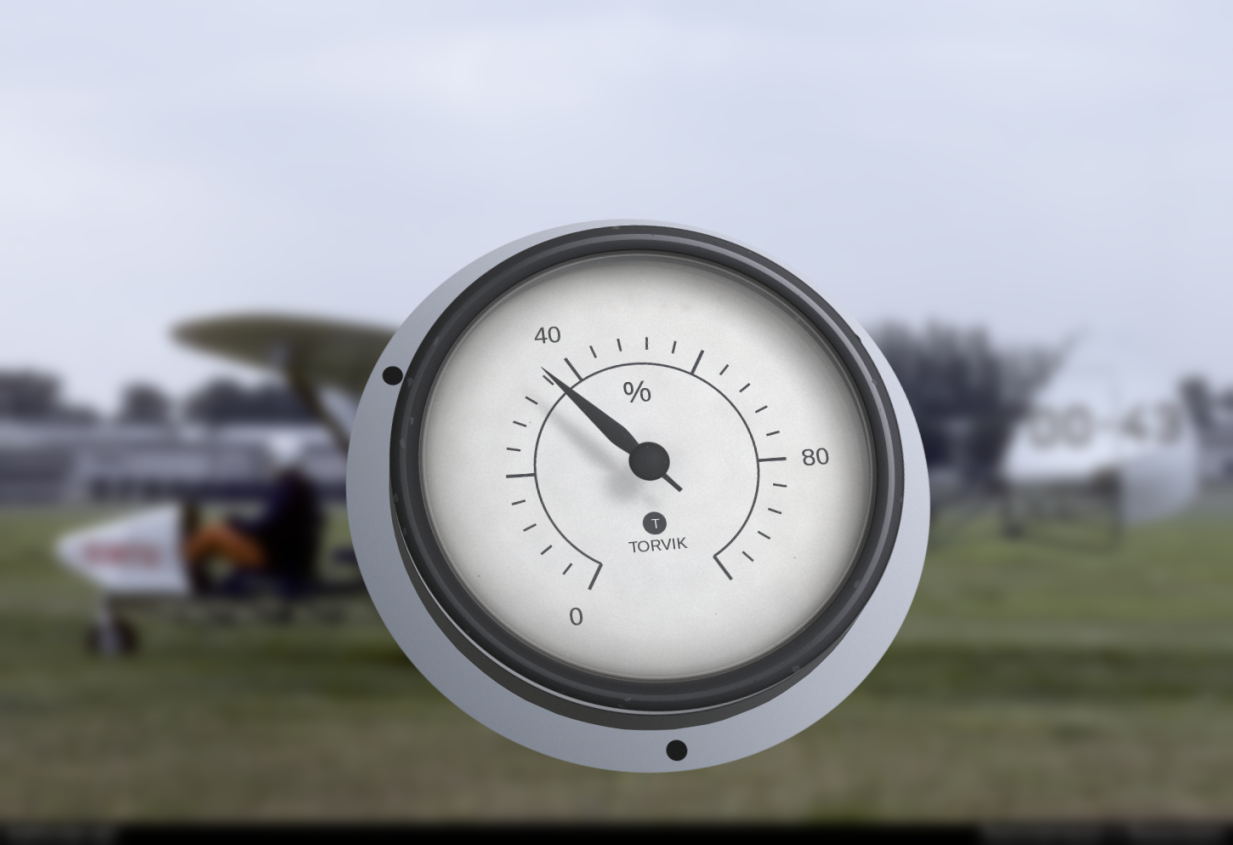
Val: 36 %
